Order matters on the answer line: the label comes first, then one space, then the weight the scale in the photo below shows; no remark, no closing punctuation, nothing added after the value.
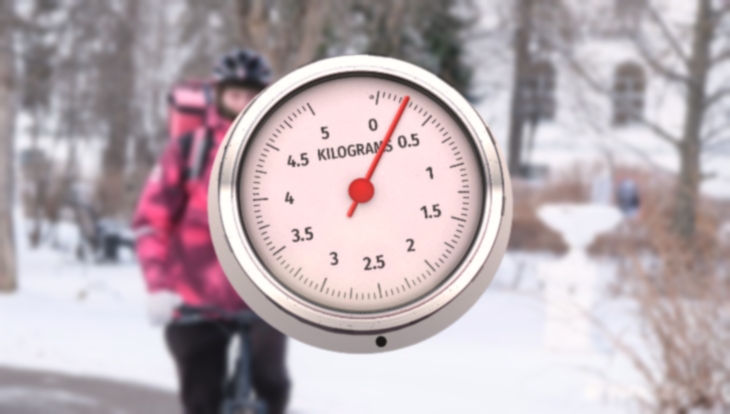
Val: 0.25 kg
